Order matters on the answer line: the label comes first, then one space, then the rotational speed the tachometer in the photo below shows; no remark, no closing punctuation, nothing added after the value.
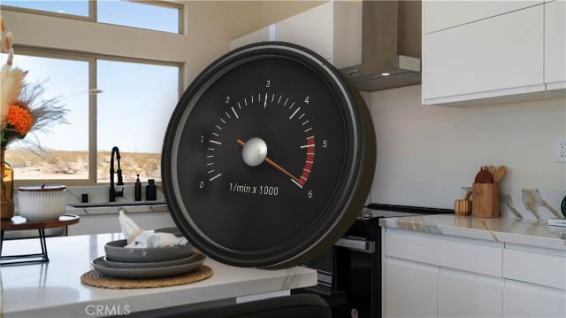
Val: 5900 rpm
